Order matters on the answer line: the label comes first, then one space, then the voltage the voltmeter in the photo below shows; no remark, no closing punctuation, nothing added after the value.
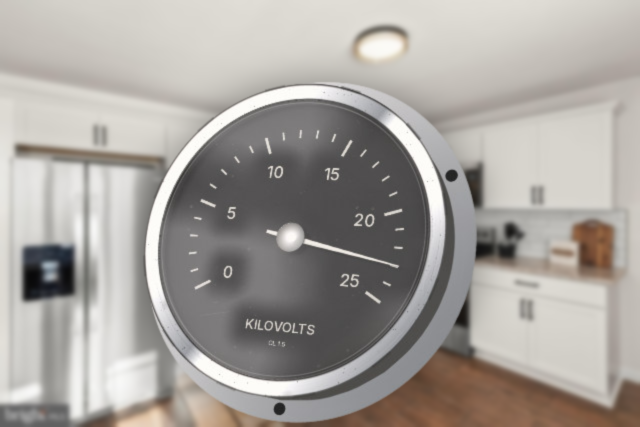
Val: 23 kV
